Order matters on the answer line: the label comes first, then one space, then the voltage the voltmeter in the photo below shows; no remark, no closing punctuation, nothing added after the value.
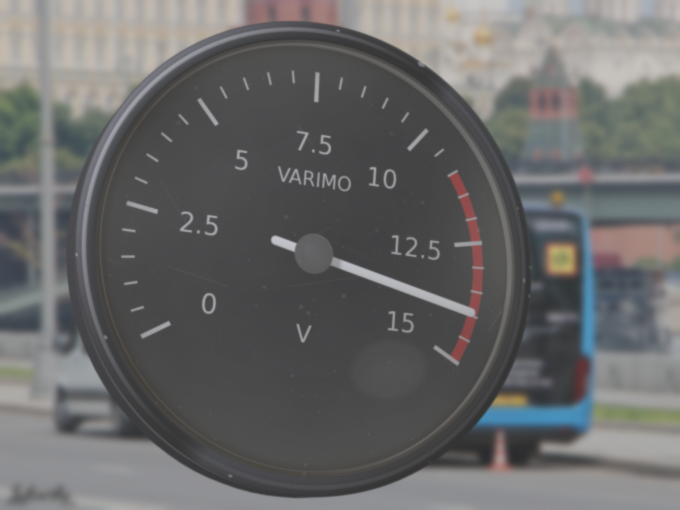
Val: 14 V
